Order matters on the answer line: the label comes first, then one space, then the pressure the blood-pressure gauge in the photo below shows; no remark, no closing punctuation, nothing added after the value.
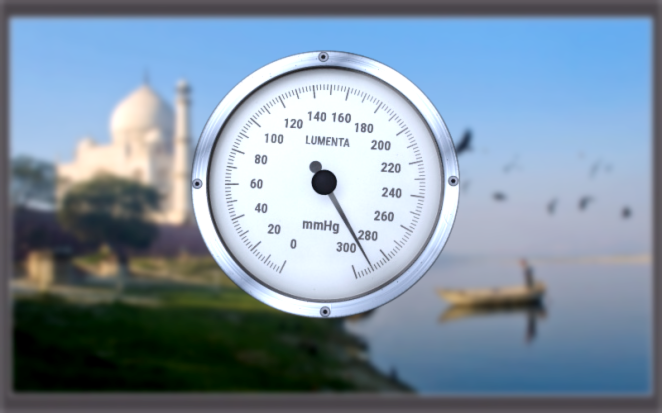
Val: 290 mmHg
